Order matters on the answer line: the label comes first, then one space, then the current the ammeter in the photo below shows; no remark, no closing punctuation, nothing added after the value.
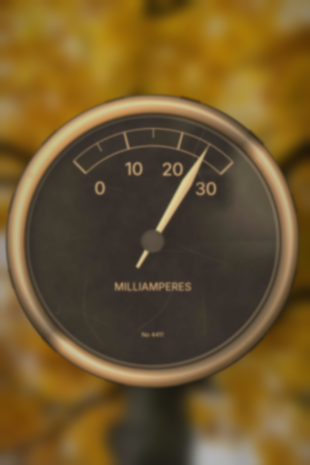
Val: 25 mA
